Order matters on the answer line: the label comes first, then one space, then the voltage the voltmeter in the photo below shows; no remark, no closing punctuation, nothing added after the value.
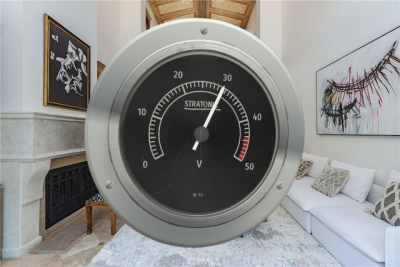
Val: 30 V
